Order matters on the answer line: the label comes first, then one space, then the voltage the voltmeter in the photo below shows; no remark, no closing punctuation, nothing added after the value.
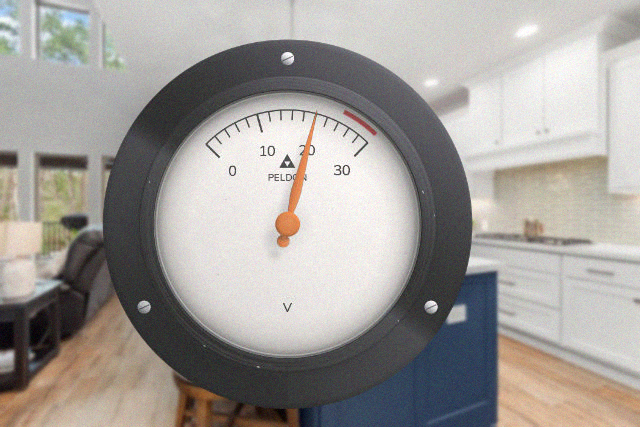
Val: 20 V
